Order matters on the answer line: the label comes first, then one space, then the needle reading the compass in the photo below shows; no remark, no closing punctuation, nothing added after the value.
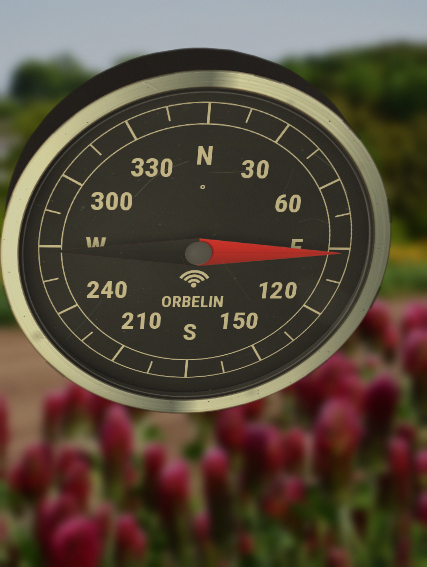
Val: 90 °
